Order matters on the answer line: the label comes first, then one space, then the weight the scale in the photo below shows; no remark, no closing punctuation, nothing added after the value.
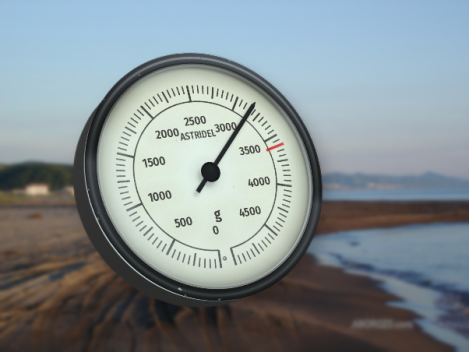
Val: 3150 g
